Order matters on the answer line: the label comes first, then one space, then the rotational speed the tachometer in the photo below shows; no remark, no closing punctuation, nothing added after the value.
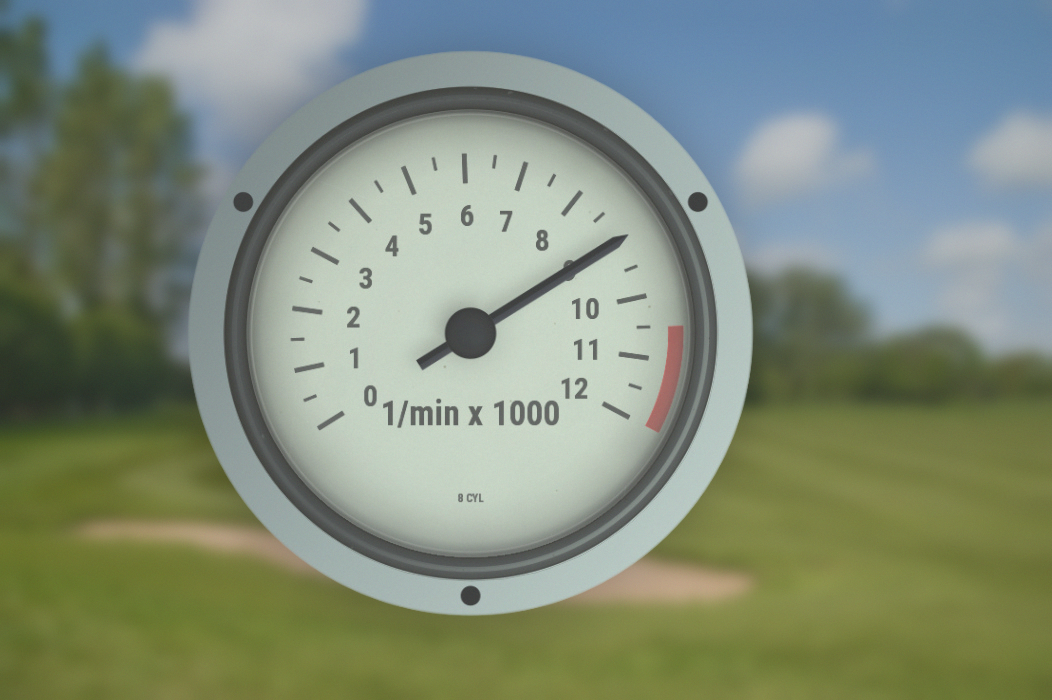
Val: 9000 rpm
